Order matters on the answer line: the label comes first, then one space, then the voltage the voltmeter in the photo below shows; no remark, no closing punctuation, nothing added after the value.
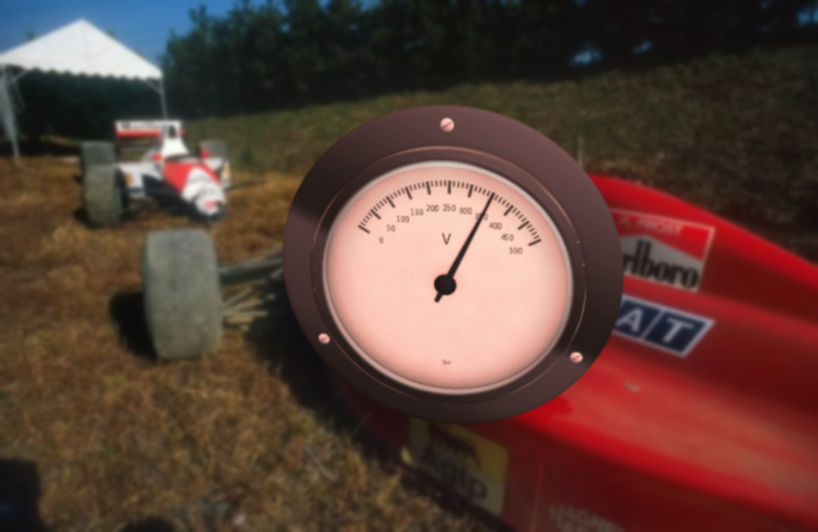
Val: 350 V
